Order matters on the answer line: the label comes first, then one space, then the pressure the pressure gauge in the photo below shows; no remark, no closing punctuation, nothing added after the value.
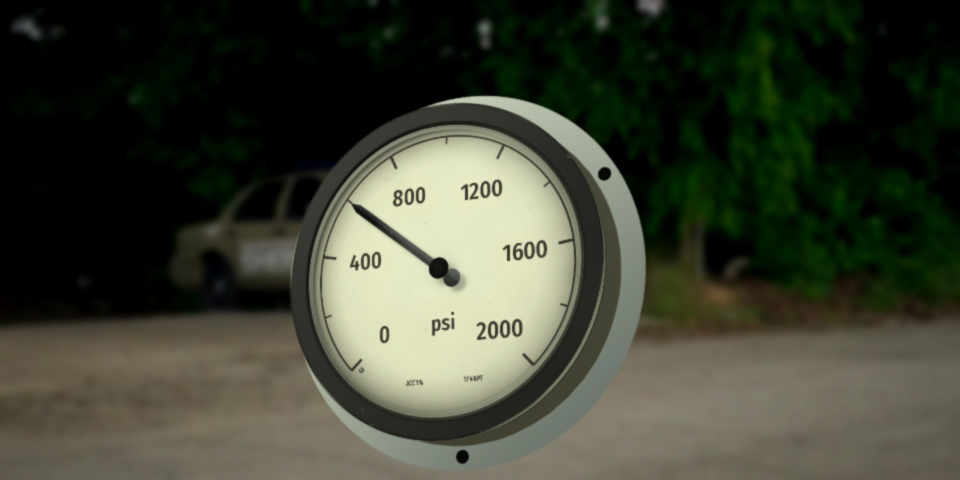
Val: 600 psi
